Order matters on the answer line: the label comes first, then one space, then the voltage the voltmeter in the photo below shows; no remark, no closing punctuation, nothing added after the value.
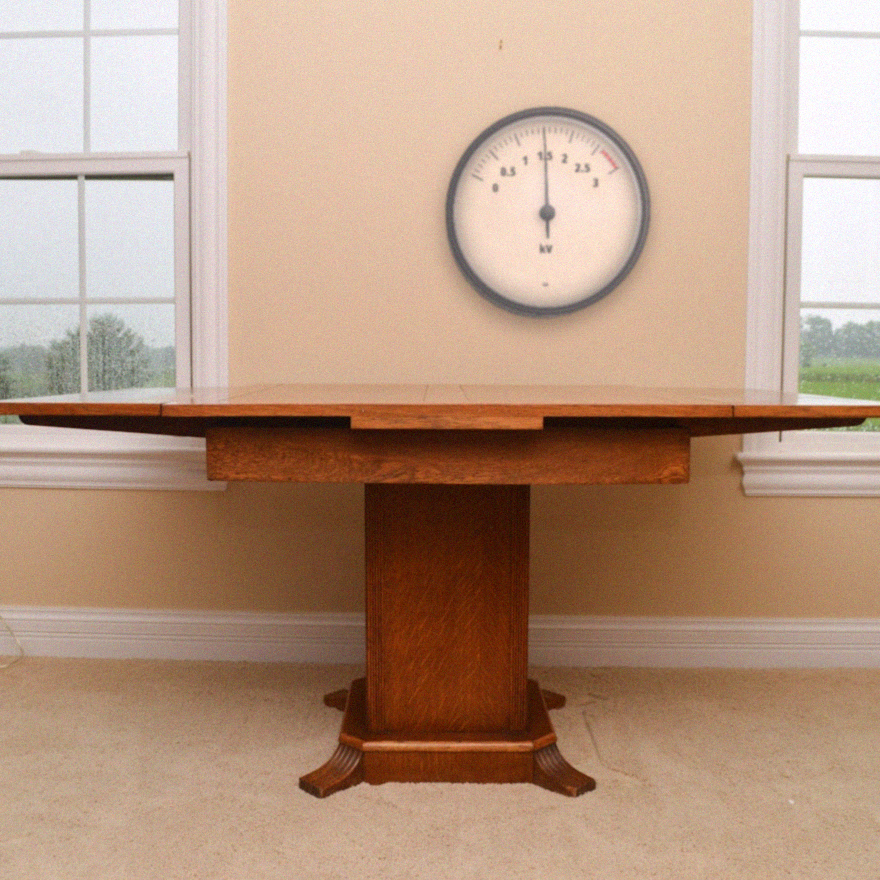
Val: 1.5 kV
